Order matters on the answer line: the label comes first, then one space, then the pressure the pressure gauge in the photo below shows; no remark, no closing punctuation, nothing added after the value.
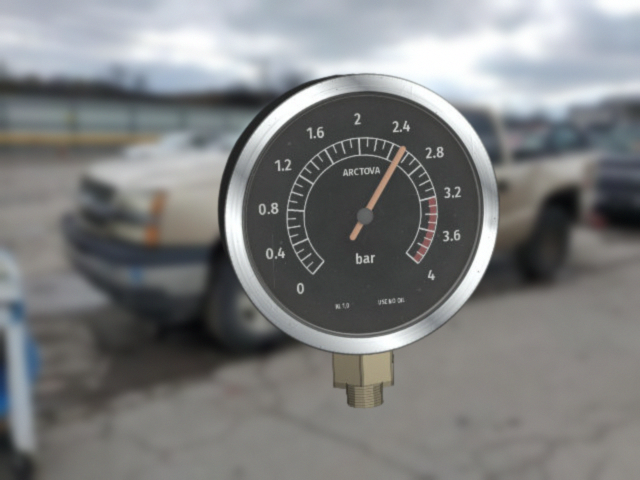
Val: 2.5 bar
